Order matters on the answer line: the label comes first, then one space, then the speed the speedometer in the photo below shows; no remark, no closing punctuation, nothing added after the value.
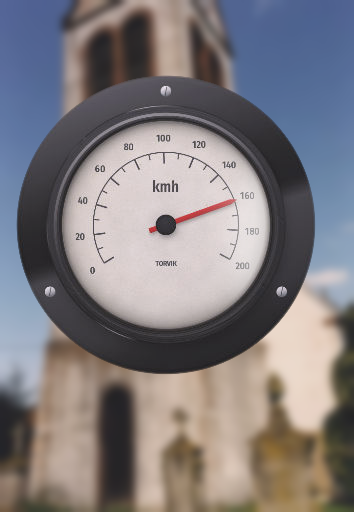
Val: 160 km/h
